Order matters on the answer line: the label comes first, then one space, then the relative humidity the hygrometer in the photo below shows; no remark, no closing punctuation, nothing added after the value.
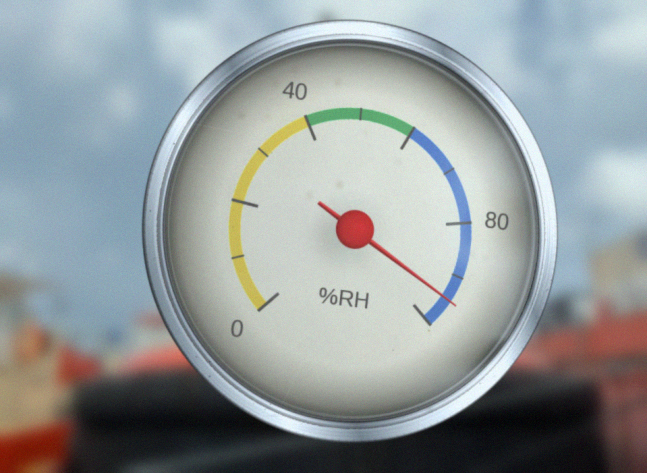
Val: 95 %
